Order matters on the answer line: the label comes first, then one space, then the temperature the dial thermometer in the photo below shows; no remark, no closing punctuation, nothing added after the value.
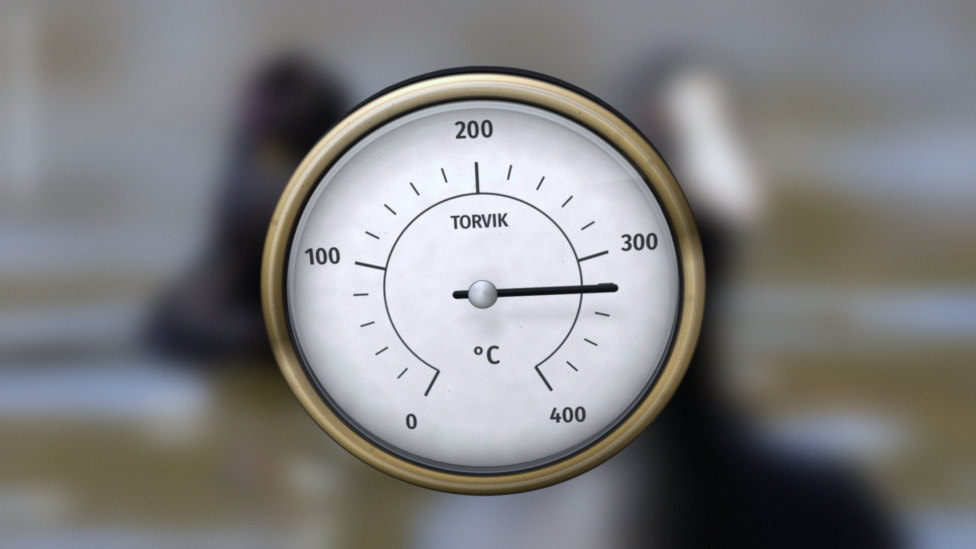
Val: 320 °C
